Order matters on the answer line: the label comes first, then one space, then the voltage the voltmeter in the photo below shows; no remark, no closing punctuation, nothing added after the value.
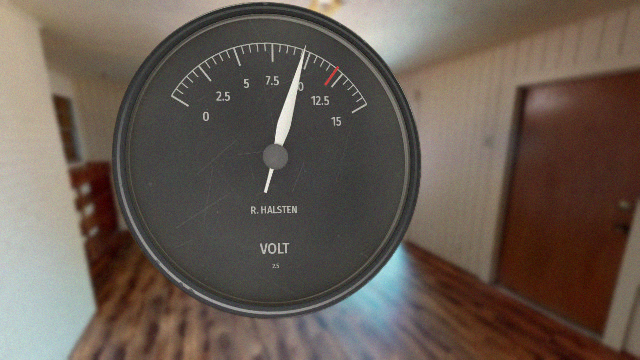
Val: 9.5 V
